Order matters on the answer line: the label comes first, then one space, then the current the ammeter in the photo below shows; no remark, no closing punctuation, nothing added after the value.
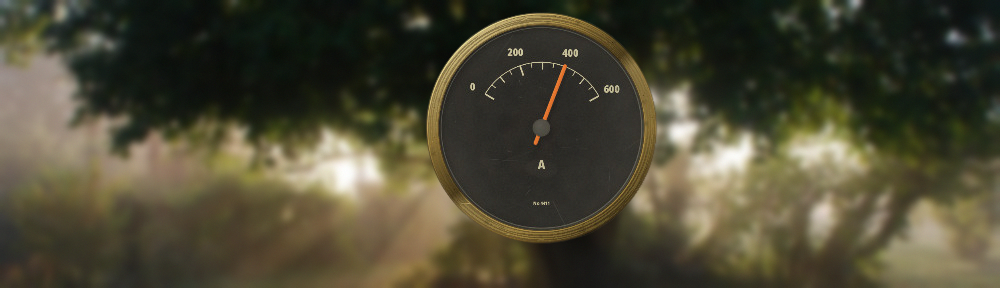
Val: 400 A
